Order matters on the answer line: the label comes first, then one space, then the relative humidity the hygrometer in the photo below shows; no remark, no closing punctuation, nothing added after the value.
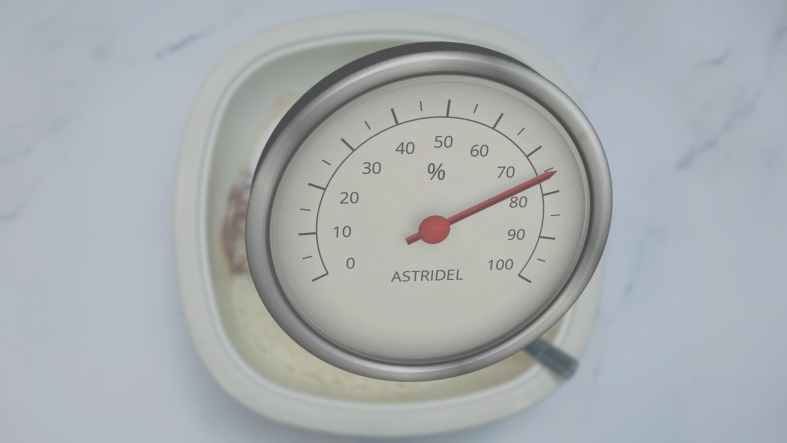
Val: 75 %
